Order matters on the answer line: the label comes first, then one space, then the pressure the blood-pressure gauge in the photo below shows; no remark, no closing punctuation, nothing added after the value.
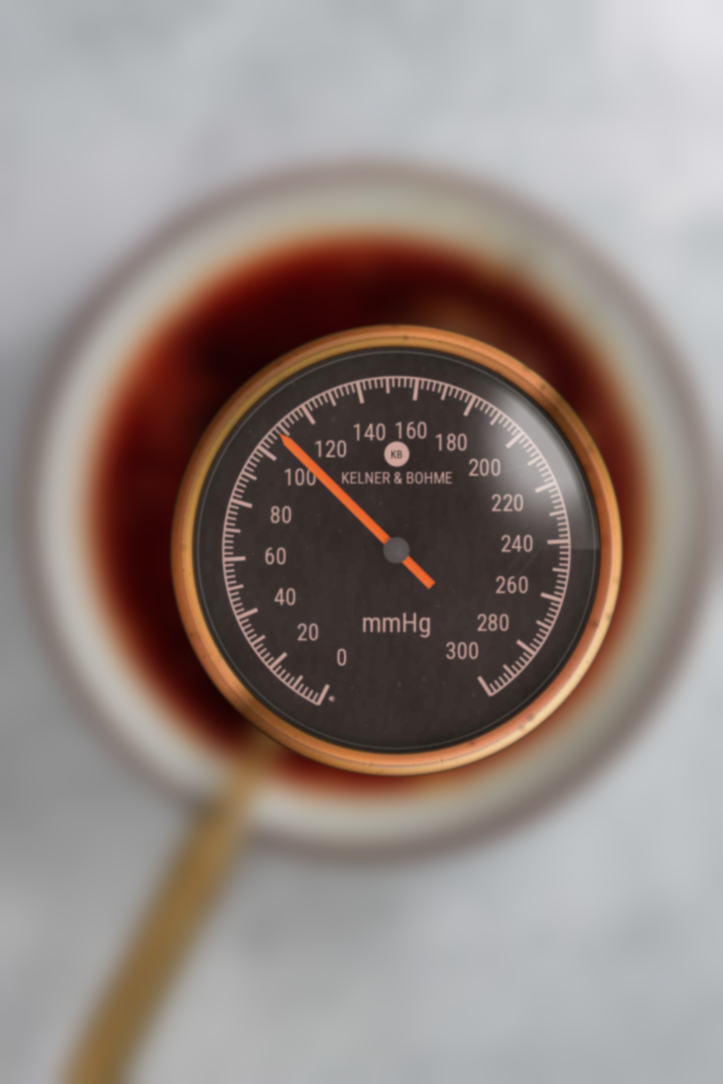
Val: 108 mmHg
